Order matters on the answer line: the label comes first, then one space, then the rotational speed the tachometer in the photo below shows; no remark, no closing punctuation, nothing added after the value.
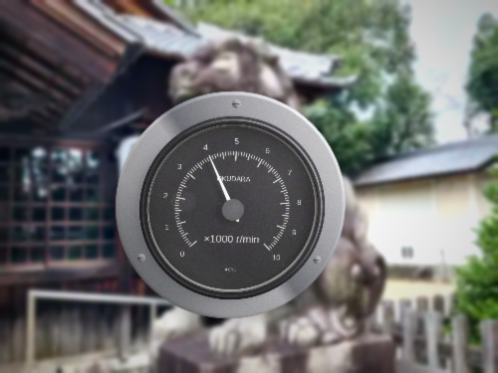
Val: 4000 rpm
